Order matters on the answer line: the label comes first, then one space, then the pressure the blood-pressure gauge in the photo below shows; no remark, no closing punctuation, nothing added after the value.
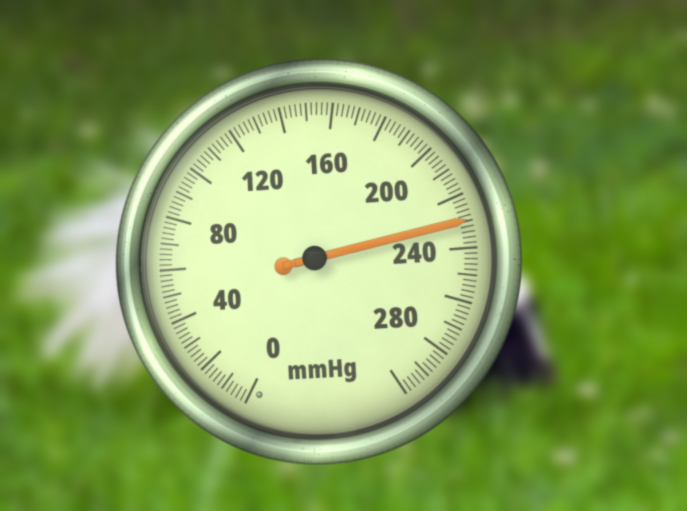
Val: 230 mmHg
